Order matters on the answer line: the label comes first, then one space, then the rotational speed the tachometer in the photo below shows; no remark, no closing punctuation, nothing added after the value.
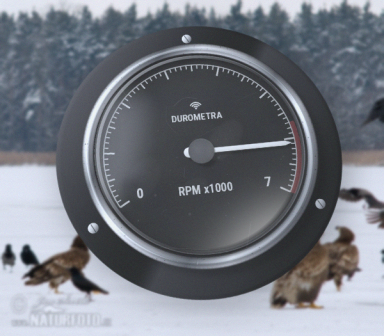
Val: 6100 rpm
